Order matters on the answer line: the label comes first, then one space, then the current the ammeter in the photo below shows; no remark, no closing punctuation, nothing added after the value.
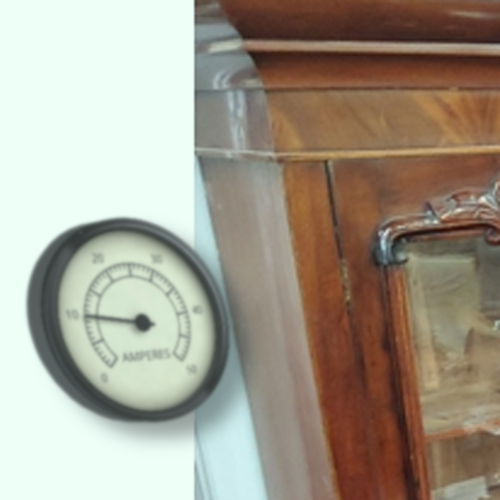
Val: 10 A
